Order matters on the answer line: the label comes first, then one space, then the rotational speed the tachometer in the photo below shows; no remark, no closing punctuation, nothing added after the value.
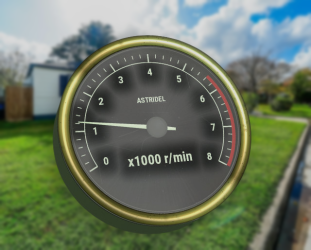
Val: 1200 rpm
